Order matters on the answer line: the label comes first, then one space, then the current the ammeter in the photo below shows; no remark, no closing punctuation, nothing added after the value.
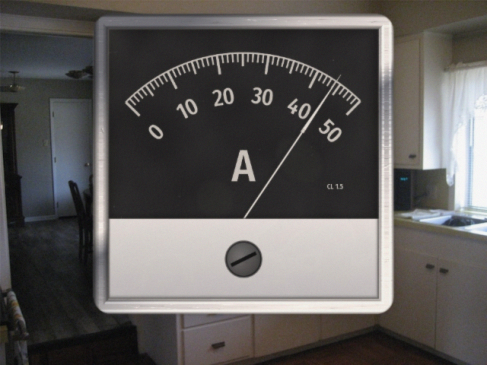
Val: 44 A
